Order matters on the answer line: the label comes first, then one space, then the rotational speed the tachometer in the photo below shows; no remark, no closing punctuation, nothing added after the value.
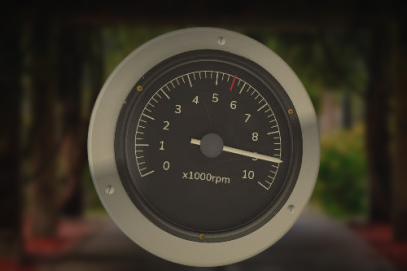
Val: 9000 rpm
